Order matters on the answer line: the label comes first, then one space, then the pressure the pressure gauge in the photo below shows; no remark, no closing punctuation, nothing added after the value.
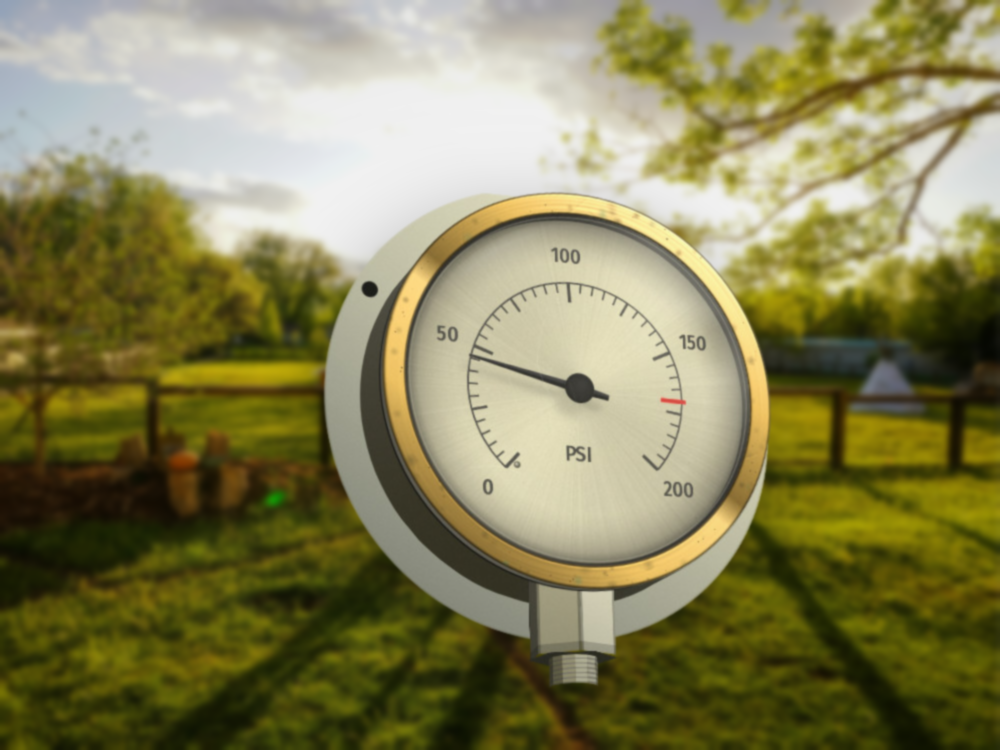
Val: 45 psi
